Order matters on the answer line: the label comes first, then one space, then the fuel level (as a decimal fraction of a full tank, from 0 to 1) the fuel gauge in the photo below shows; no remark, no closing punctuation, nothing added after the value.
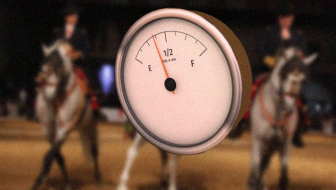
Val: 0.375
